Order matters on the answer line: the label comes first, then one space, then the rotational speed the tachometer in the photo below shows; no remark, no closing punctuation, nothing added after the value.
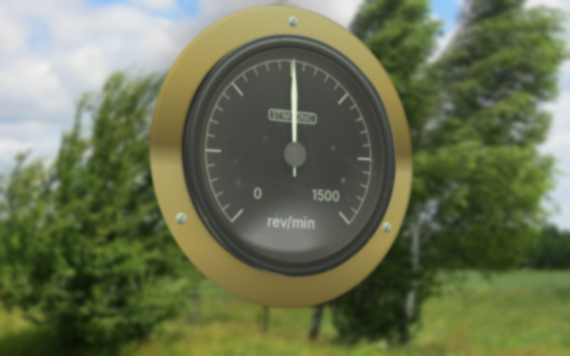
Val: 750 rpm
